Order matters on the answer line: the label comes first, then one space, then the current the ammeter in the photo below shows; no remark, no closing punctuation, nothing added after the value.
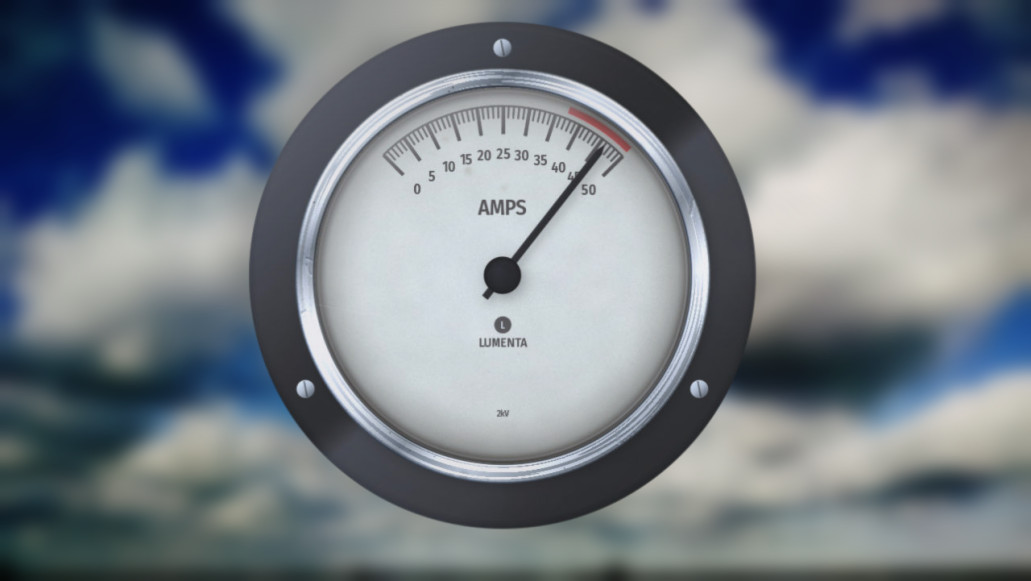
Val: 46 A
